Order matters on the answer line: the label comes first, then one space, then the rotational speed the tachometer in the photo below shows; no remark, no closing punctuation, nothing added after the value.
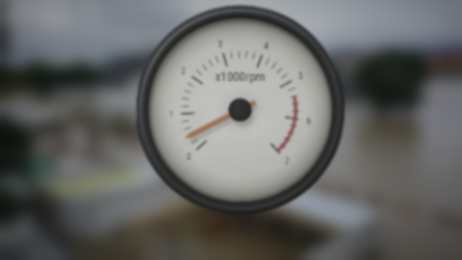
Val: 400 rpm
